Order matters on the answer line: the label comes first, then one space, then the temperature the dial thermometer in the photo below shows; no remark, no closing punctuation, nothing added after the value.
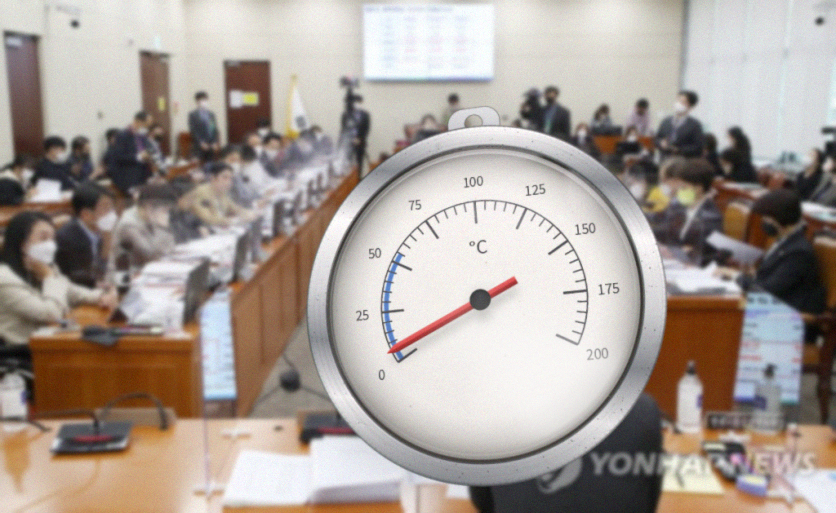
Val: 5 °C
